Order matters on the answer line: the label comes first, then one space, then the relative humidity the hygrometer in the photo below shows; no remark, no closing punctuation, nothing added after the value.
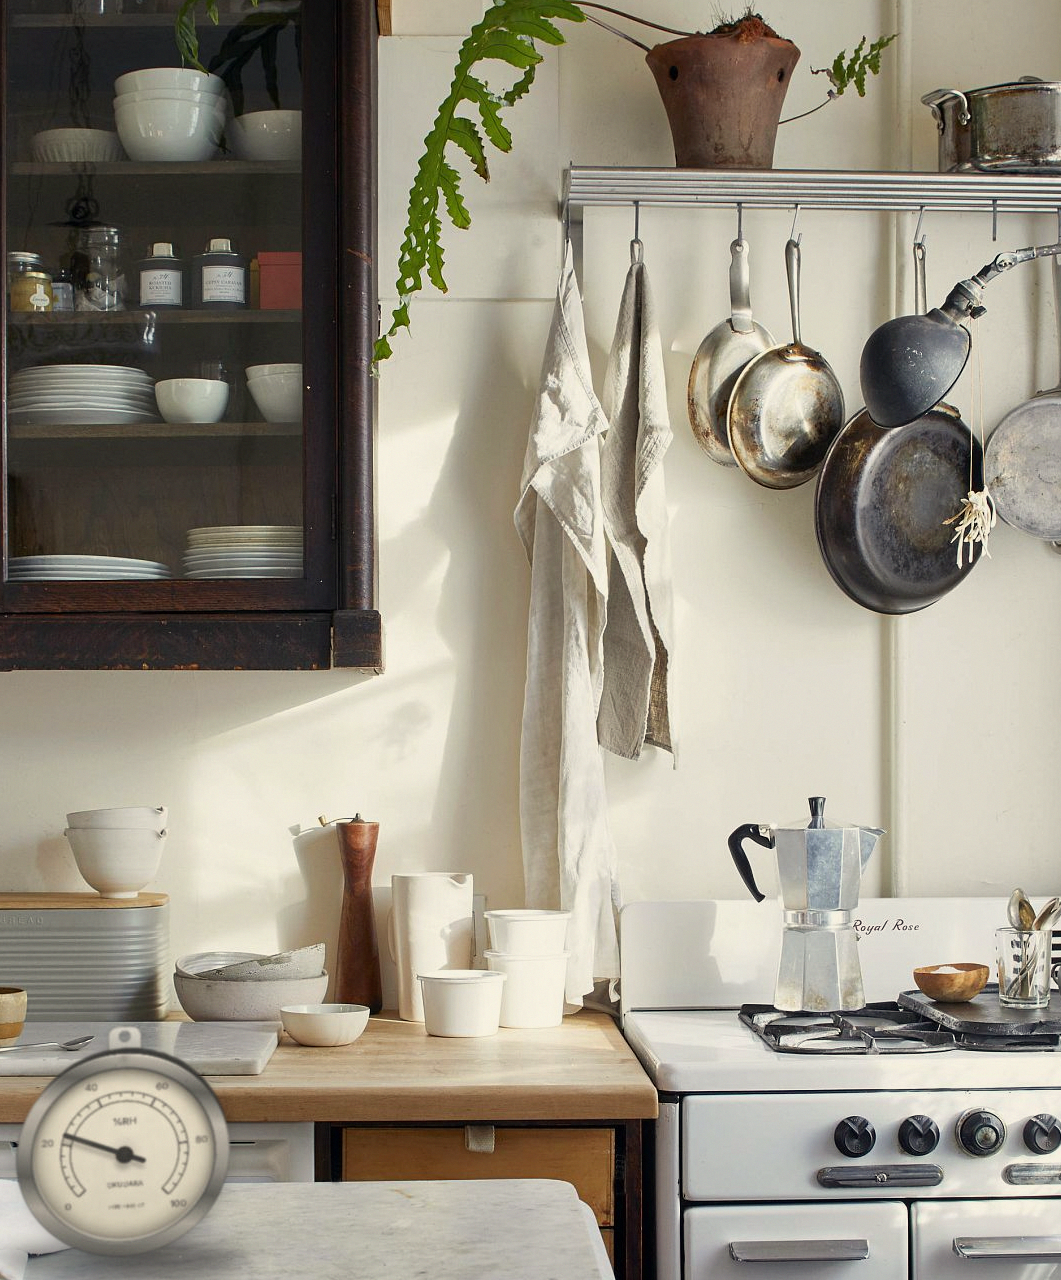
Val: 24 %
